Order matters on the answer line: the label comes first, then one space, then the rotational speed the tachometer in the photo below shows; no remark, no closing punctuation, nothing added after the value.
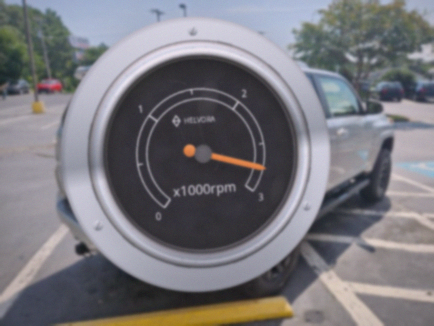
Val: 2750 rpm
